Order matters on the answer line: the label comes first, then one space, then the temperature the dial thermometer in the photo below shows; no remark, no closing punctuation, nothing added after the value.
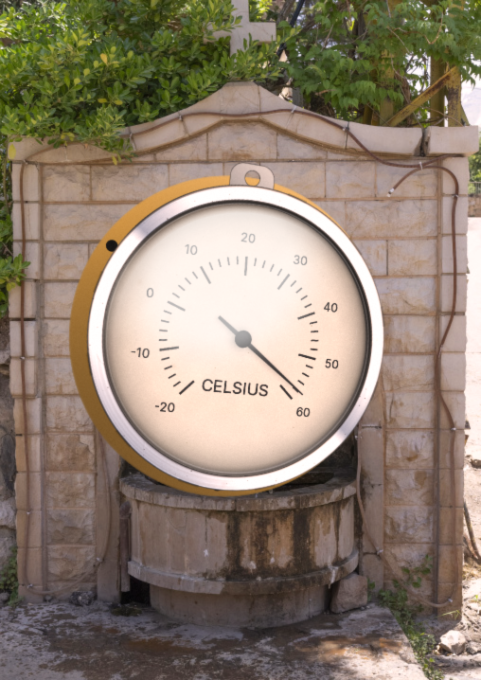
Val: 58 °C
